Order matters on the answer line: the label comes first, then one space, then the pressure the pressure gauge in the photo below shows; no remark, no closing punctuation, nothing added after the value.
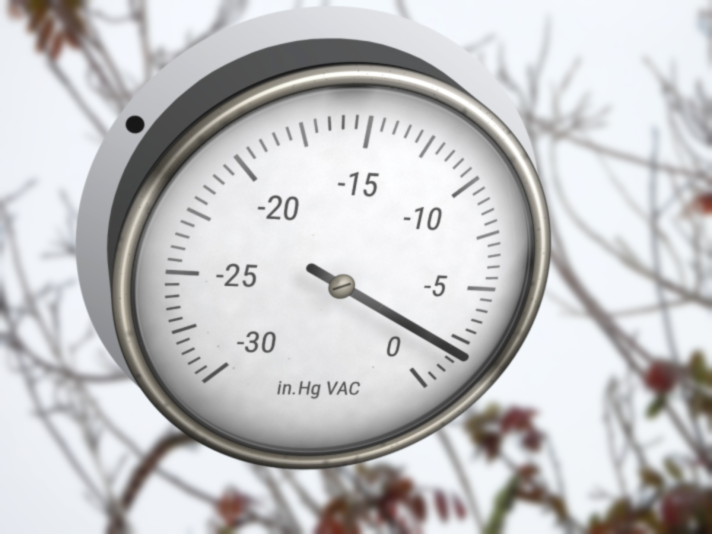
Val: -2 inHg
